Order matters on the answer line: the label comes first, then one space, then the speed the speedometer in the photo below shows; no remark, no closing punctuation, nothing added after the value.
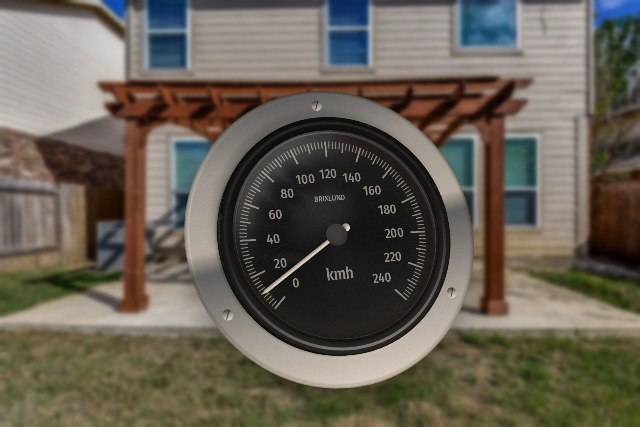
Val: 10 km/h
